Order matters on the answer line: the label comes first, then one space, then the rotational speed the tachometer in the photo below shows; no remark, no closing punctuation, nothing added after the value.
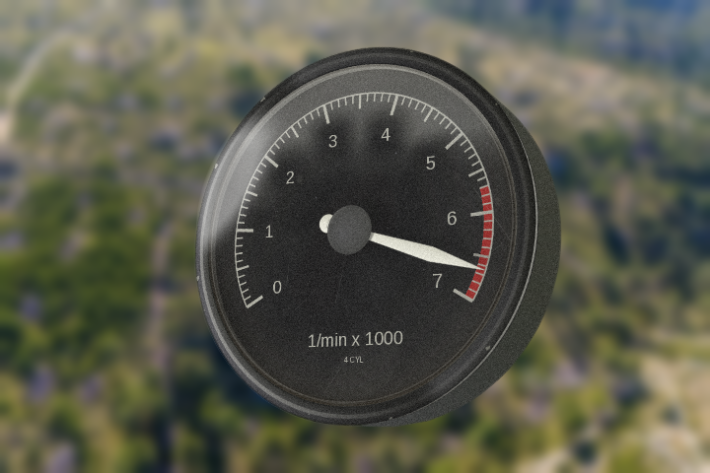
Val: 6650 rpm
